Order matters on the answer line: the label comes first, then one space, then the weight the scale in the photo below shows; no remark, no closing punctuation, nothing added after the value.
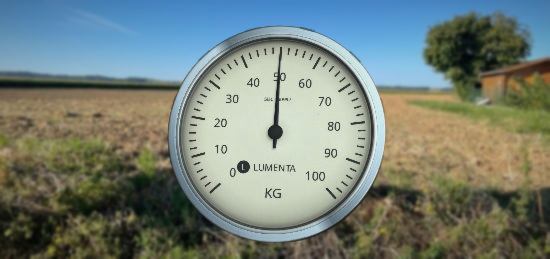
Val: 50 kg
